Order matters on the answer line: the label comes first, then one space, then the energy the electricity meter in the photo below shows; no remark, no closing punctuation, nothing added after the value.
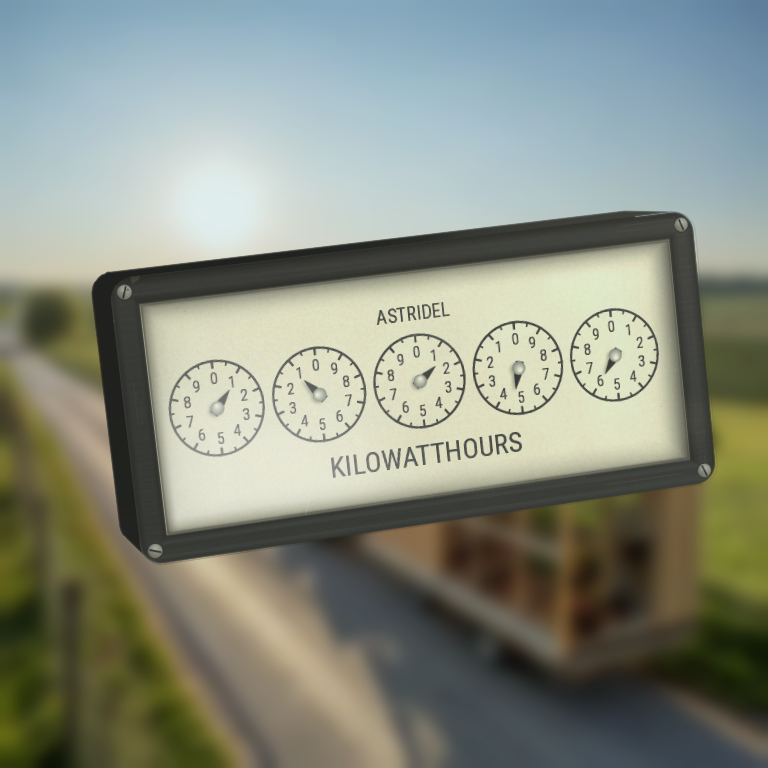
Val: 11146 kWh
